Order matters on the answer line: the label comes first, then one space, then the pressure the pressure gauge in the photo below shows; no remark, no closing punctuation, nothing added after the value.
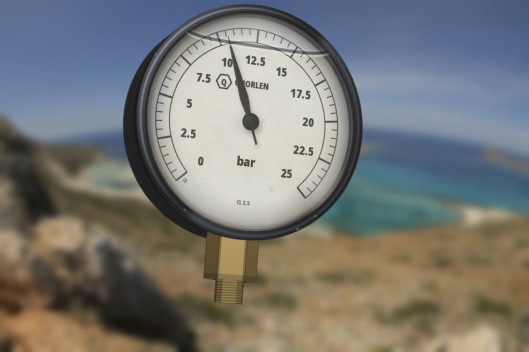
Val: 10.5 bar
